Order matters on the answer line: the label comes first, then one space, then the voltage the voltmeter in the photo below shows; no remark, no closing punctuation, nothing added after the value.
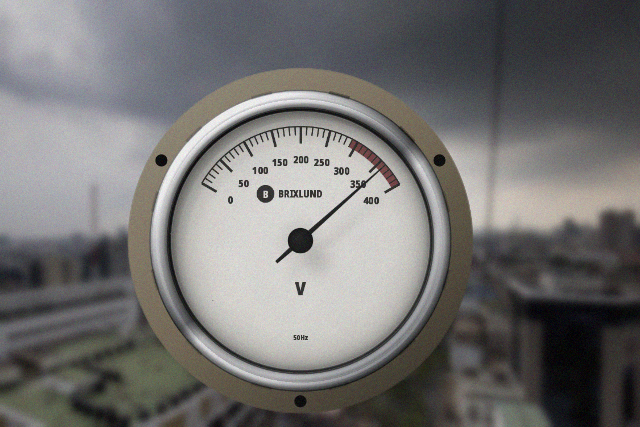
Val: 360 V
